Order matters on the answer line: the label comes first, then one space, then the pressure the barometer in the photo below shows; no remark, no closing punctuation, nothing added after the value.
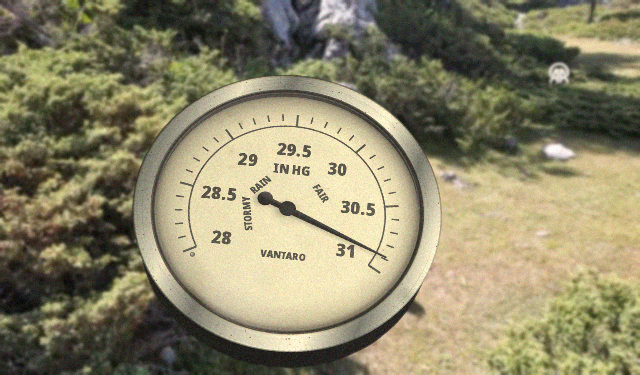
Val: 30.9 inHg
